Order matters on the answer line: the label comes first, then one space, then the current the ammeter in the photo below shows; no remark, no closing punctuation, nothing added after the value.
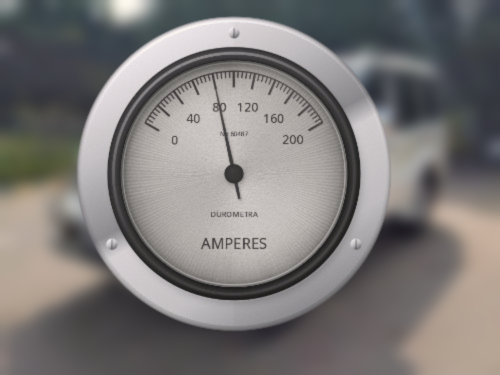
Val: 80 A
